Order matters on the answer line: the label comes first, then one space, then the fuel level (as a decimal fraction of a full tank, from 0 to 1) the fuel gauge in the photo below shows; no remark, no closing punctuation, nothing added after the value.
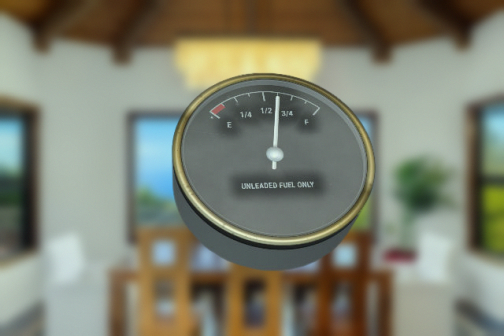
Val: 0.625
